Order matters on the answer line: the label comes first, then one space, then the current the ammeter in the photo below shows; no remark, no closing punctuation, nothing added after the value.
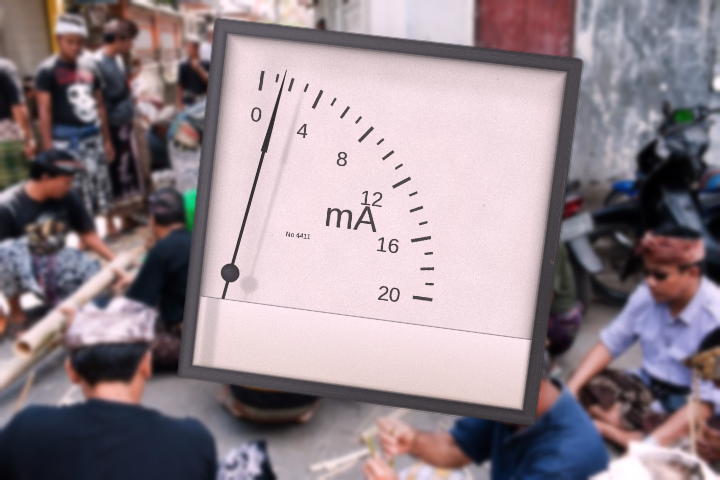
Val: 1.5 mA
